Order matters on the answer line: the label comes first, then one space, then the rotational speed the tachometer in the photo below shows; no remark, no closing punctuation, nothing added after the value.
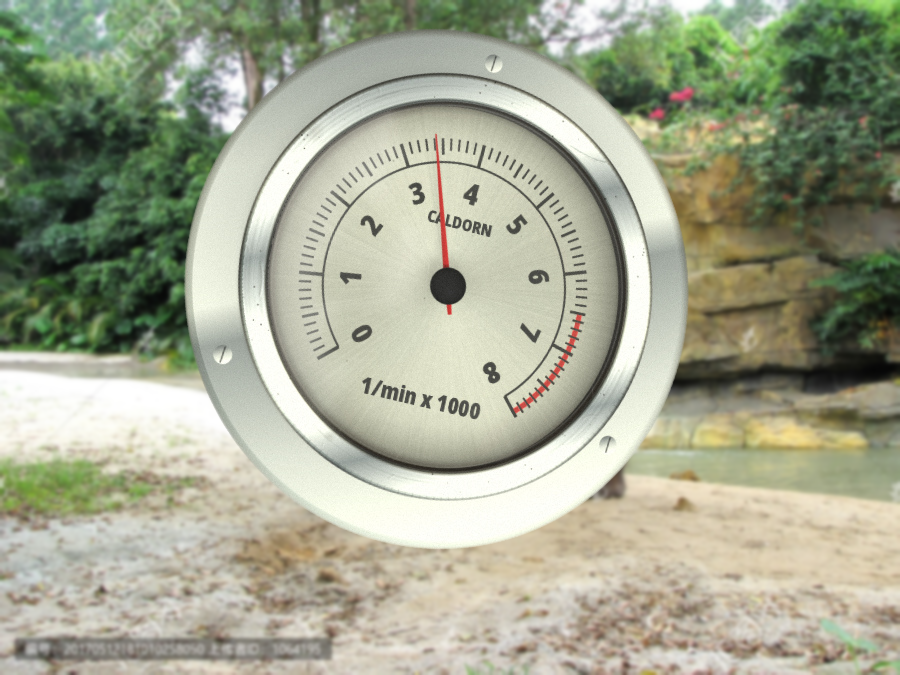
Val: 3400 rpm
